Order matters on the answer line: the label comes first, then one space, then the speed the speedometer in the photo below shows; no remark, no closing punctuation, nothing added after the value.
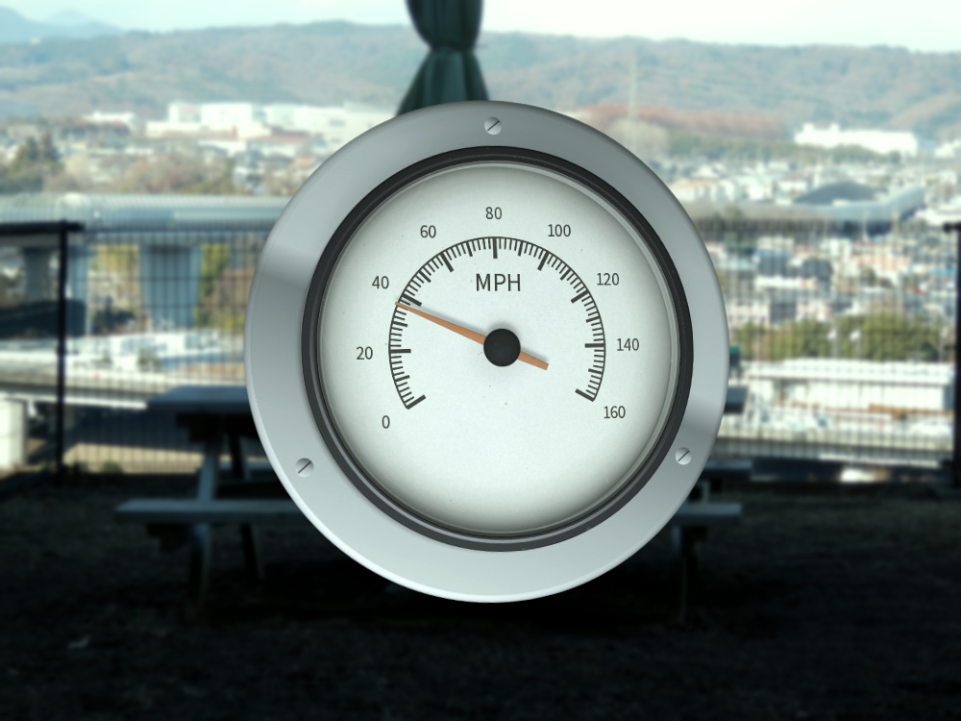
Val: 36 mph
